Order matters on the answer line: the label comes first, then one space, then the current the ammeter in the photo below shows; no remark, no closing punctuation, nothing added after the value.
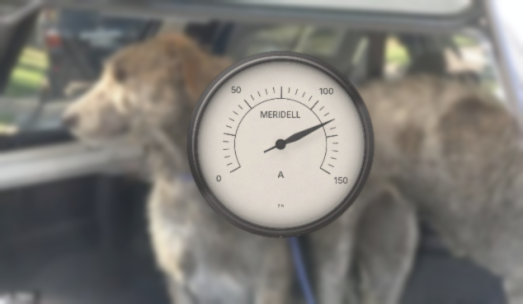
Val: 115 A
